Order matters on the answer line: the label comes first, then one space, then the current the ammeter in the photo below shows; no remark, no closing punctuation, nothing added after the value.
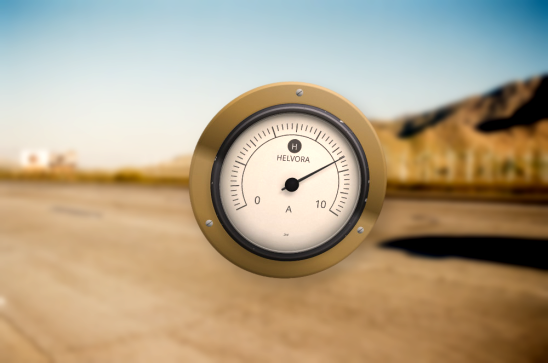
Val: 7.4 A
